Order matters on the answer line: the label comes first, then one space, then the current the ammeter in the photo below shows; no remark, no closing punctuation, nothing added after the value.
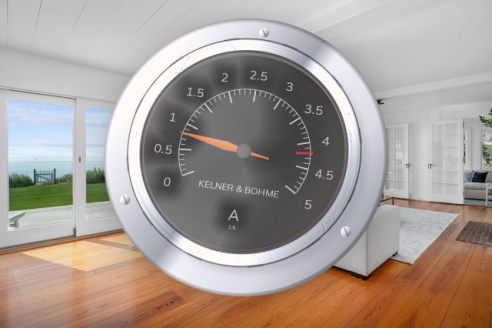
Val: 0.8 A
